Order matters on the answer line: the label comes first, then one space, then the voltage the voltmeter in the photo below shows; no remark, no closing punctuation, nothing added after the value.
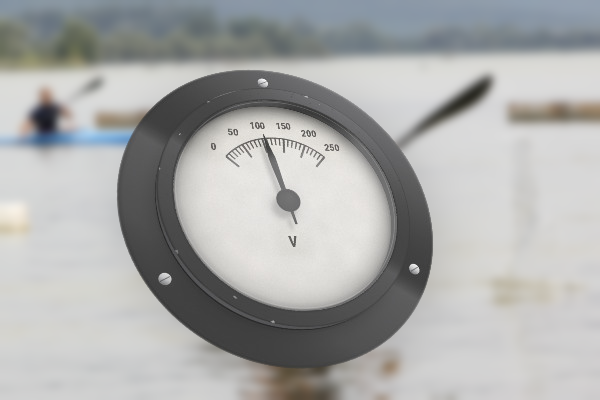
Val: 100 V
